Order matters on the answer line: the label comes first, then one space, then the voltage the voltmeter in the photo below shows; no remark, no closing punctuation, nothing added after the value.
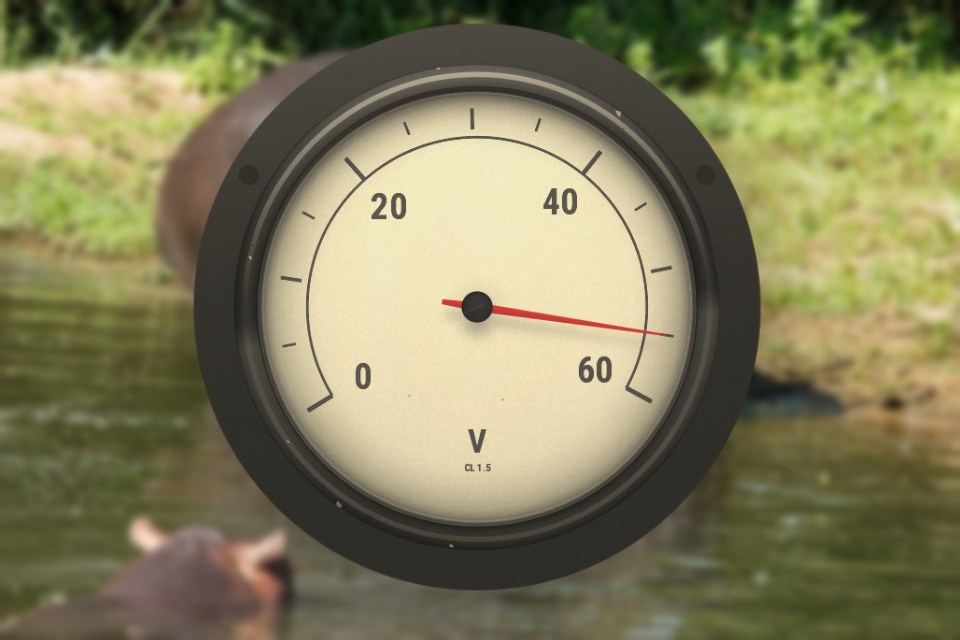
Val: 55 V
